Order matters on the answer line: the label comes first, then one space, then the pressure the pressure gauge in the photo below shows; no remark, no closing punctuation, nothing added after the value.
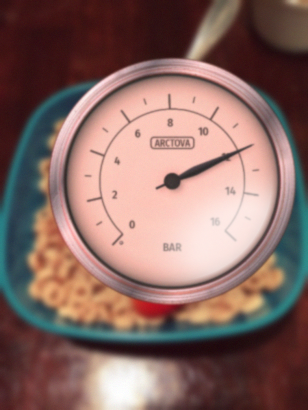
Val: 12 bar
